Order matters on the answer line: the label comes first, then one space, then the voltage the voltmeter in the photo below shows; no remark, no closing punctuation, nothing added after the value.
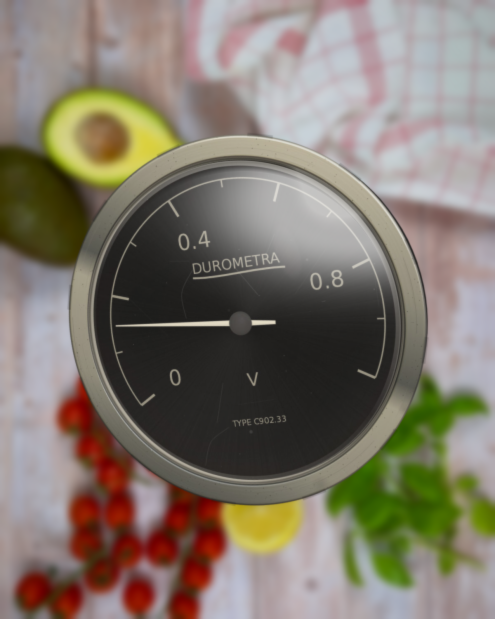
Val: 0.15 V
